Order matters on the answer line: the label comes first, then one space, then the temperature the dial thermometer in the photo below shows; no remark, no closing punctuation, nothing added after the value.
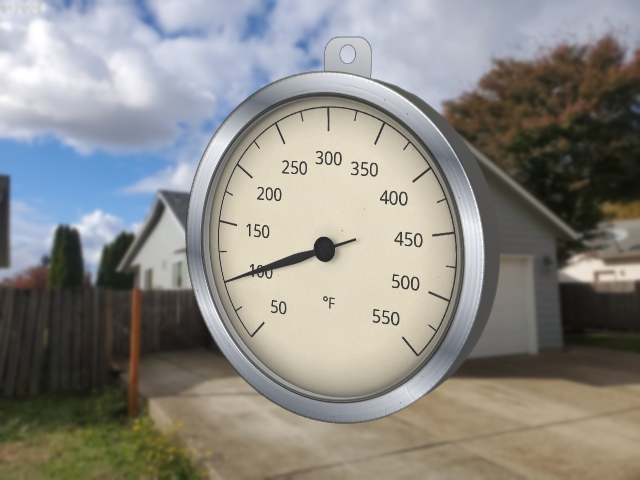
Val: 100 °F
